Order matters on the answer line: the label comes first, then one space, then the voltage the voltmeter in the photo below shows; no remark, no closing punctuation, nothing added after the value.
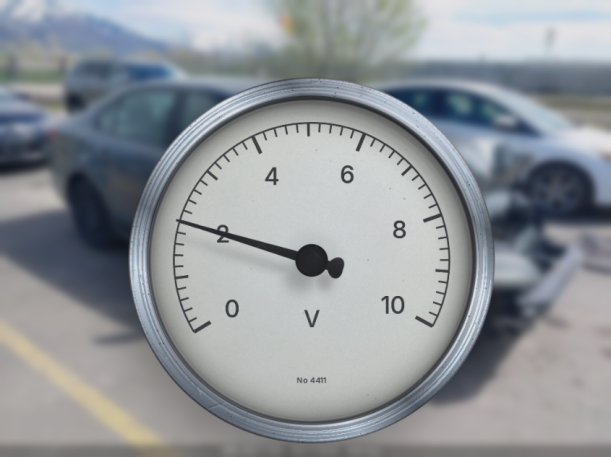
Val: 2 V
